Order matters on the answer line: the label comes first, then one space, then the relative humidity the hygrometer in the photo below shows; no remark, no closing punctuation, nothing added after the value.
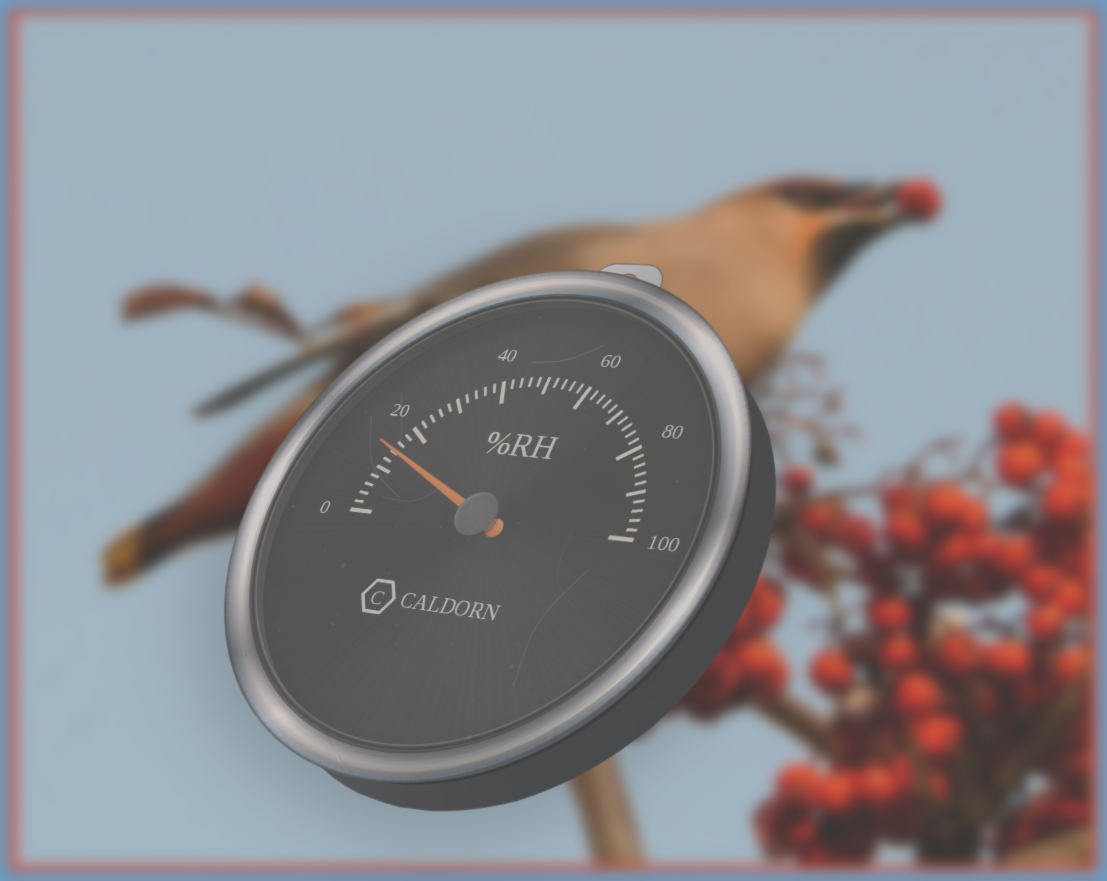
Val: 14 %
